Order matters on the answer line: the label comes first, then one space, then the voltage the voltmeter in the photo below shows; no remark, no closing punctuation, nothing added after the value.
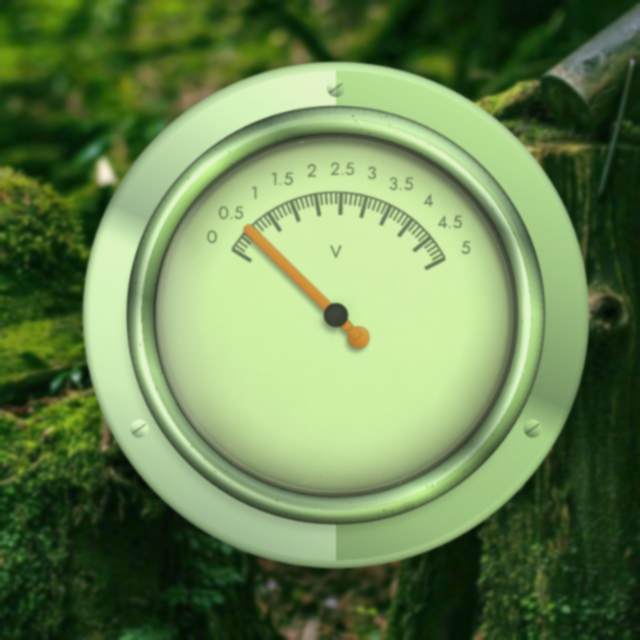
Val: 0.5 V
